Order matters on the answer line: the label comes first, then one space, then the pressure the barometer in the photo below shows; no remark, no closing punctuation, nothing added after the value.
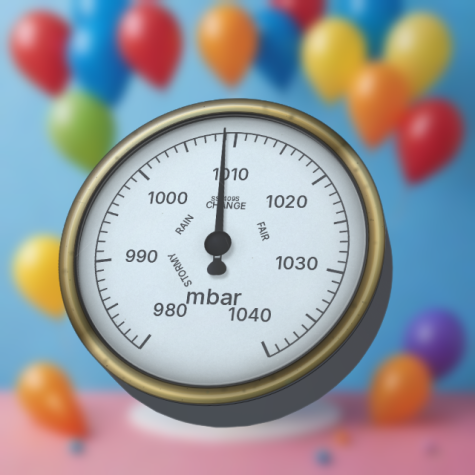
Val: 1009 mbar
